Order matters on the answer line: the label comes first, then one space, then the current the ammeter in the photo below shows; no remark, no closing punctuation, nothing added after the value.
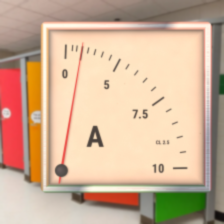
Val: 2.5 A
